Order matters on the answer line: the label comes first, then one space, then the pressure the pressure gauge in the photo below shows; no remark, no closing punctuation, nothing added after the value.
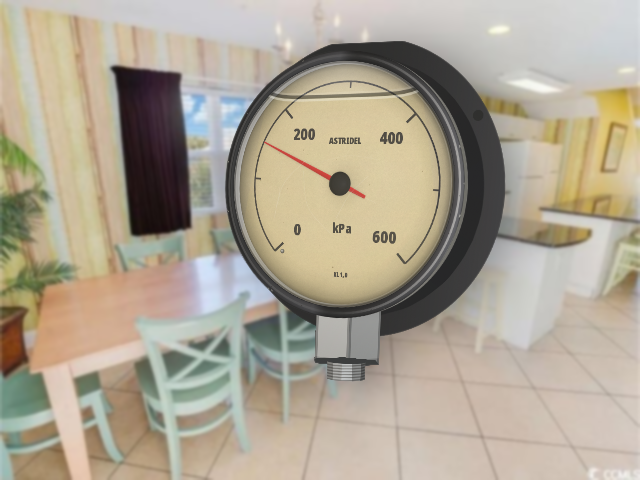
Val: 150 kPa
